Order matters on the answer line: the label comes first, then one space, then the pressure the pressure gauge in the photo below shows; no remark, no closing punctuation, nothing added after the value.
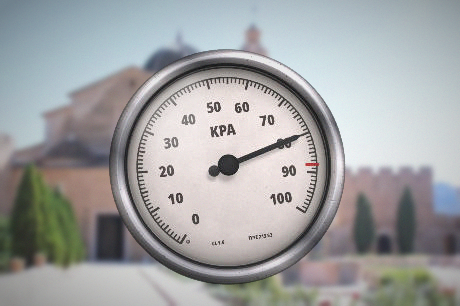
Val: 80 kPa
